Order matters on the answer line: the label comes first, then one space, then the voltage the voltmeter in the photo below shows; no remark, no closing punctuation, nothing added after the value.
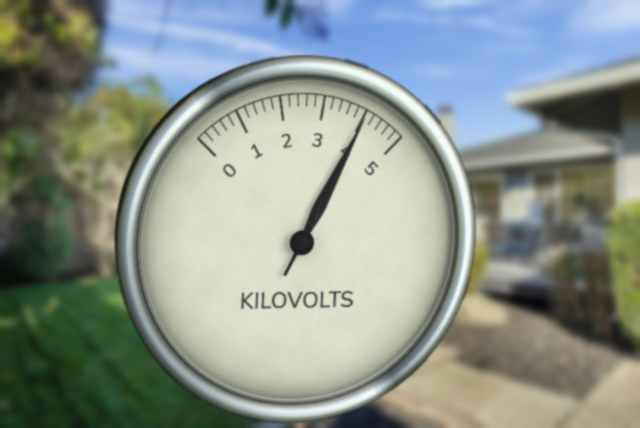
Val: 4 kV
